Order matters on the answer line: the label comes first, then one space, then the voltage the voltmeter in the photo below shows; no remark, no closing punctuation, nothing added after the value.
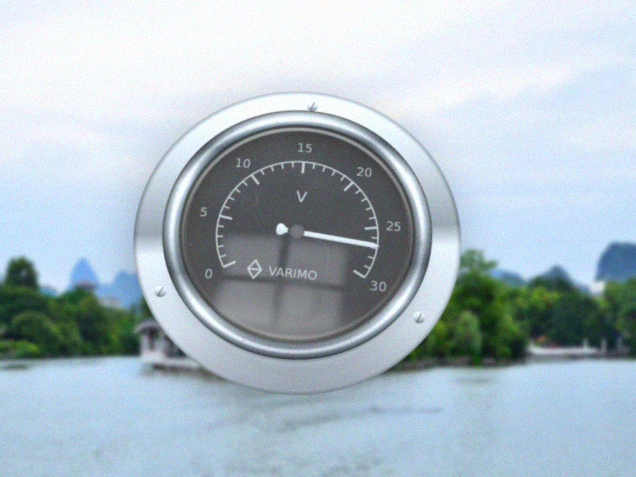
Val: 27 V
